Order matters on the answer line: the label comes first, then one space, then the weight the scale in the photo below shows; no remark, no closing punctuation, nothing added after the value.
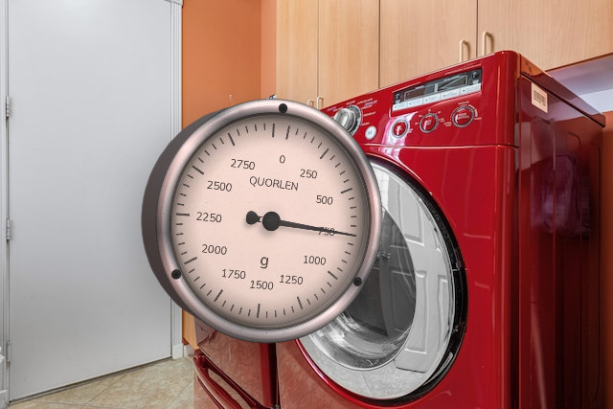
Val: 750 g
